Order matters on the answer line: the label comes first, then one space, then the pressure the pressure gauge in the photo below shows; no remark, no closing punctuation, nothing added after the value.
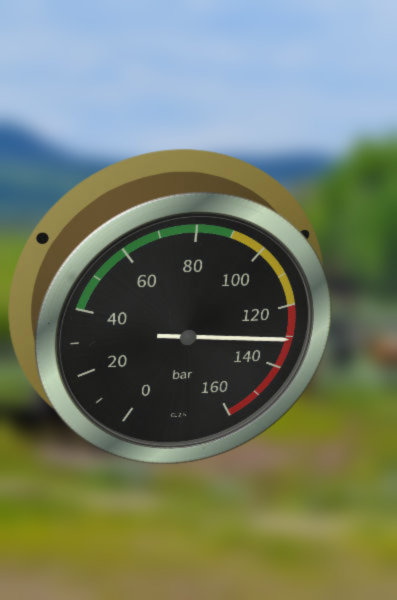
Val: 130 bar
